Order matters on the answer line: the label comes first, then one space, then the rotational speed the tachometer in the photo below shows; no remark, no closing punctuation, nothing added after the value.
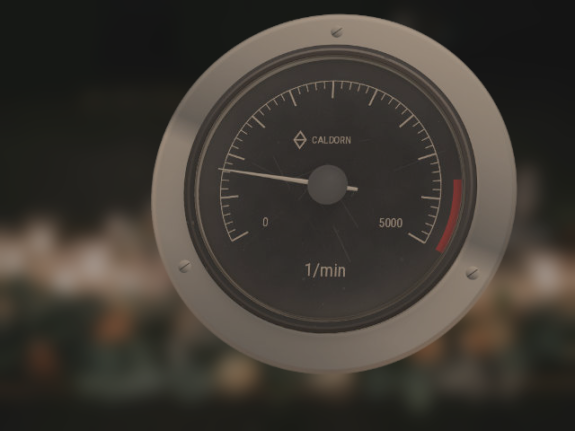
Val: 800 rpm
